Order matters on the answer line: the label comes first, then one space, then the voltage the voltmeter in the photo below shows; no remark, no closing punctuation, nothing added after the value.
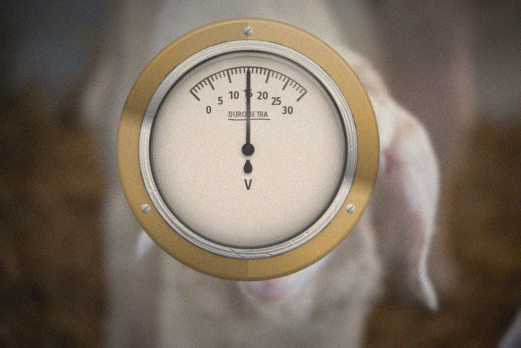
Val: 15 V
